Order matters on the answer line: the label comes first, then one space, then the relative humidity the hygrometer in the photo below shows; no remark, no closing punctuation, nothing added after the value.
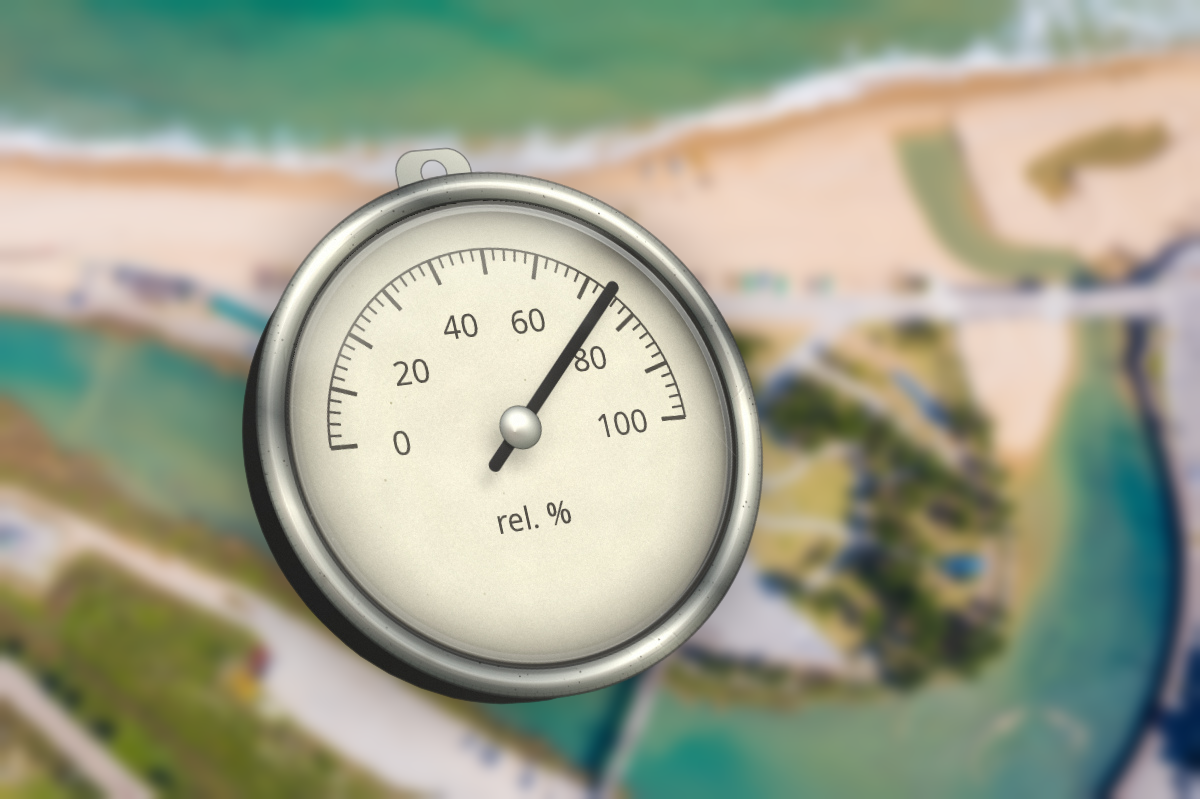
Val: 74 %
